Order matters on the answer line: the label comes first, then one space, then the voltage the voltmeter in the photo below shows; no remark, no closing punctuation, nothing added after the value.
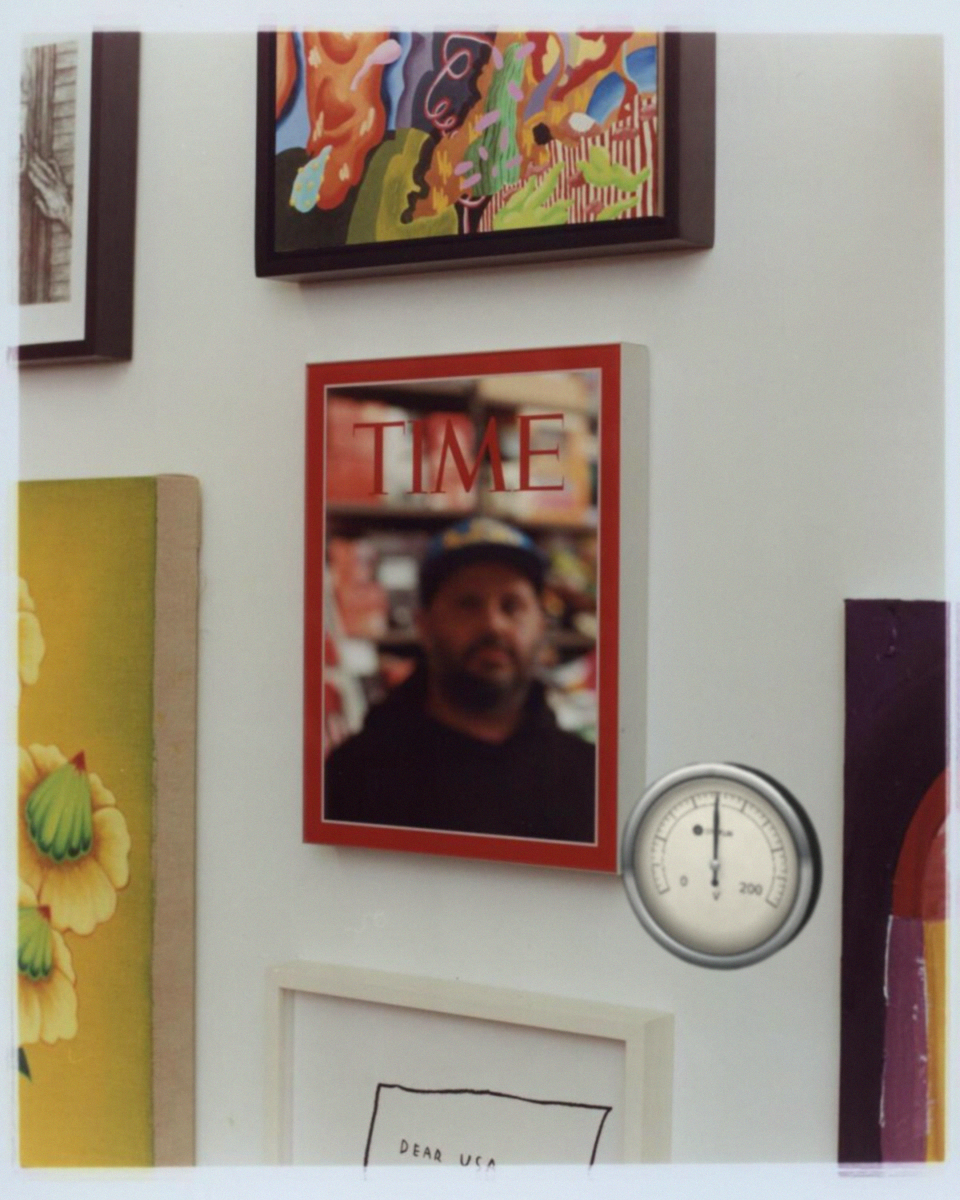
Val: 100 V
